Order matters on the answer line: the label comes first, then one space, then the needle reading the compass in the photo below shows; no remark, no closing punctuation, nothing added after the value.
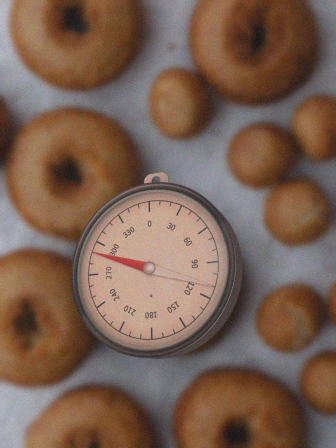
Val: 290 °
